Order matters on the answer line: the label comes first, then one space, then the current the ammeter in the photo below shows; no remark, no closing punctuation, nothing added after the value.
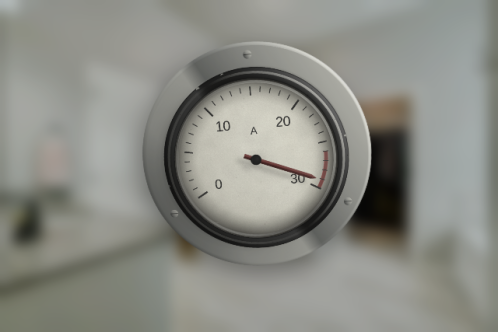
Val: 29 A
